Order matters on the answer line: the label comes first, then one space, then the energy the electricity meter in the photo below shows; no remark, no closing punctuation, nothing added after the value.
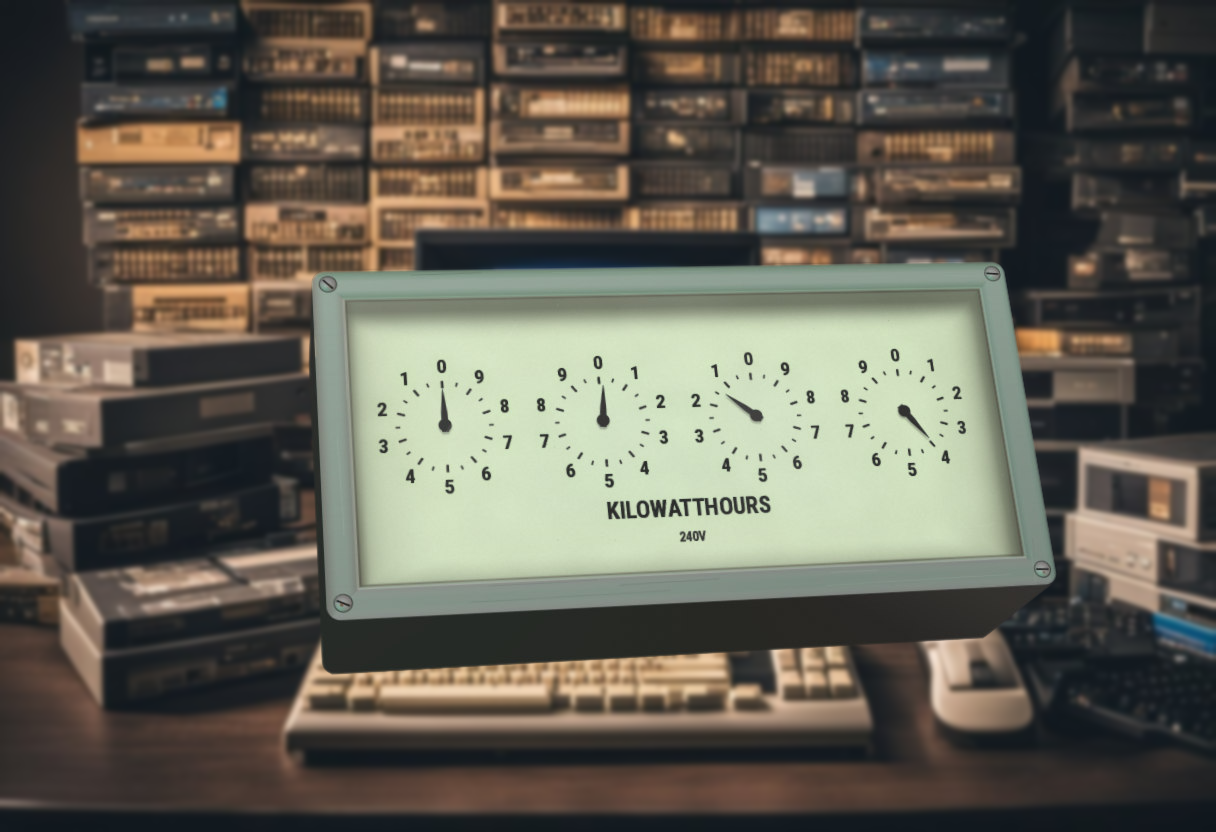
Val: 14 kWh
